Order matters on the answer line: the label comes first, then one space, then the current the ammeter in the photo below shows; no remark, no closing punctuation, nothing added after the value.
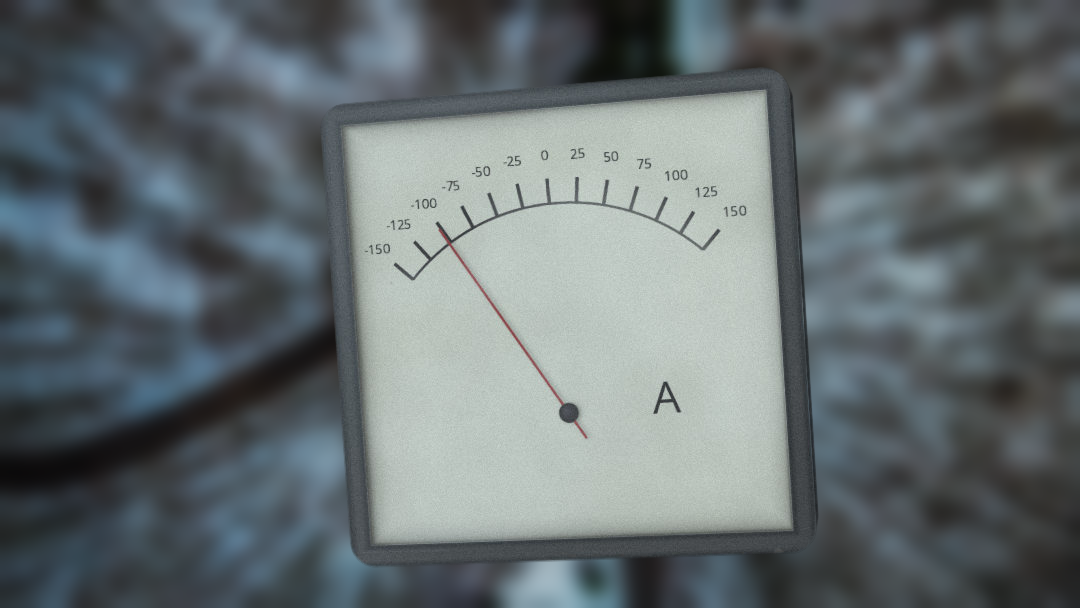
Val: -100 A
